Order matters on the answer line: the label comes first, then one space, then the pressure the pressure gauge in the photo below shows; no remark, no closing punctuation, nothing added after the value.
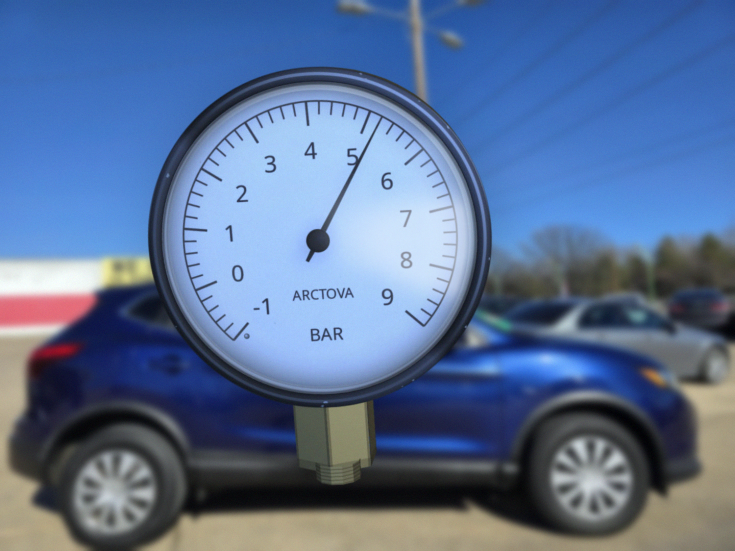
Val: 5.2 bar
